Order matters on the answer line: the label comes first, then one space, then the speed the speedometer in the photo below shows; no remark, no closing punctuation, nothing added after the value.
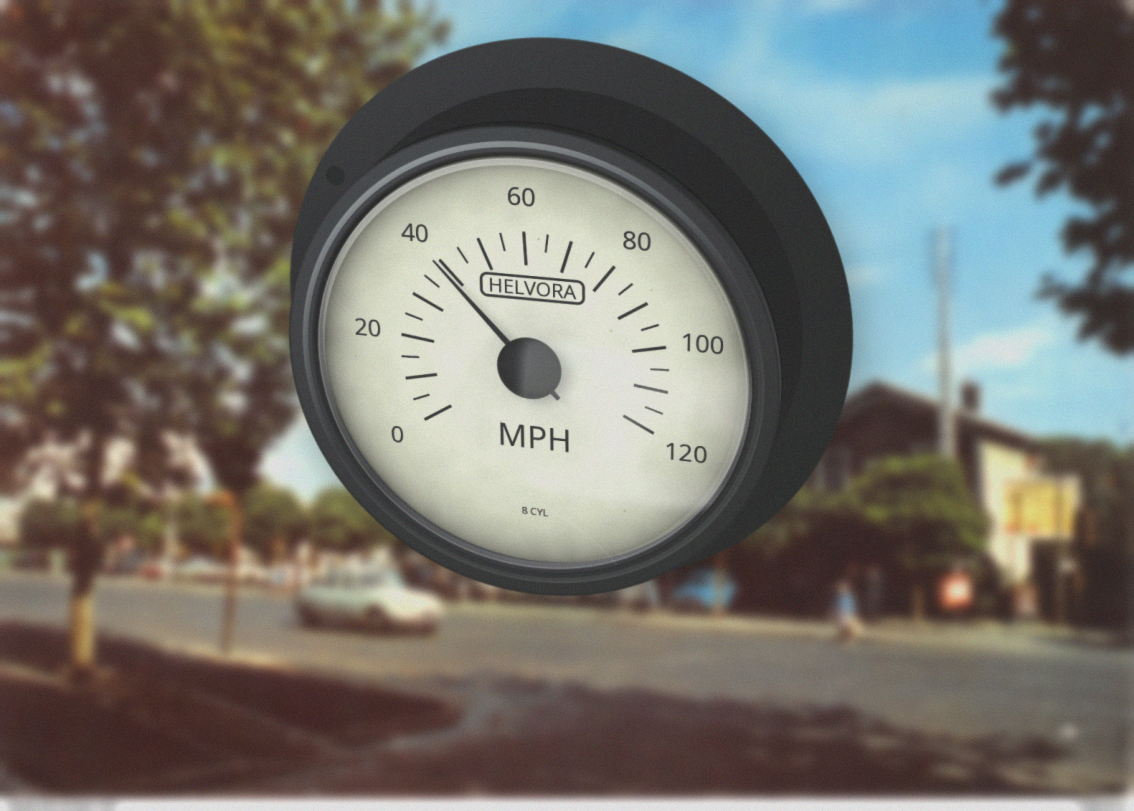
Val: 40 mph
